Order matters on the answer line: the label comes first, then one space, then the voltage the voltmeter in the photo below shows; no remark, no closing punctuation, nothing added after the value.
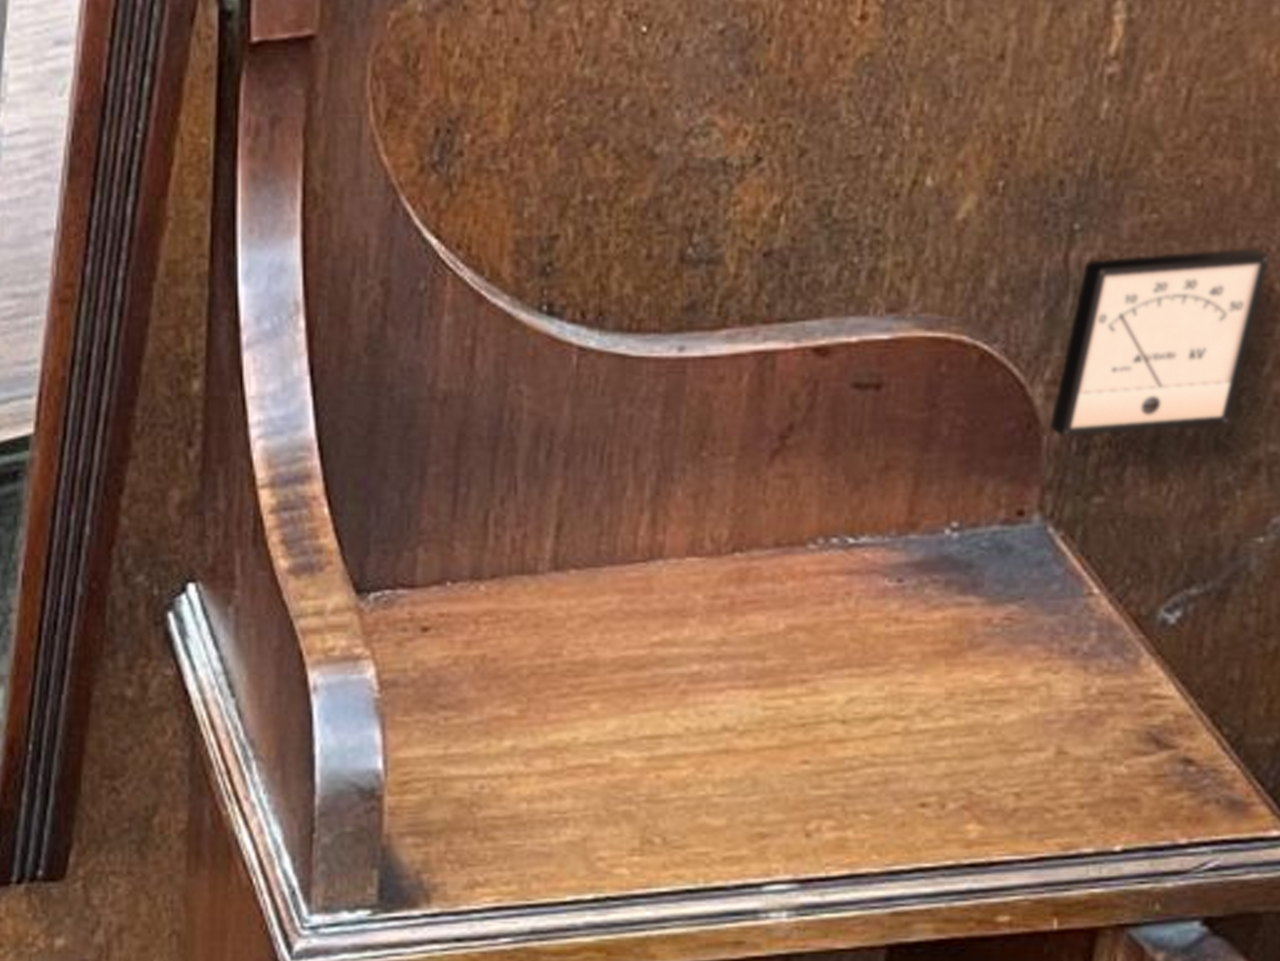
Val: 5 kV
